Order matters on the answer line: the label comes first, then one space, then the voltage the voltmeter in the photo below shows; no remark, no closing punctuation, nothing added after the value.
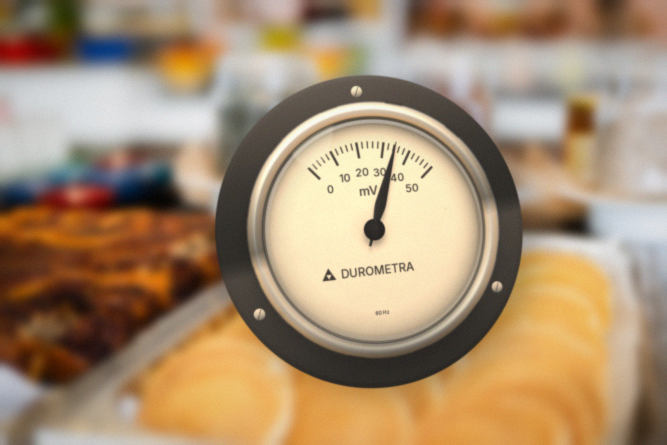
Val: 34 mV
